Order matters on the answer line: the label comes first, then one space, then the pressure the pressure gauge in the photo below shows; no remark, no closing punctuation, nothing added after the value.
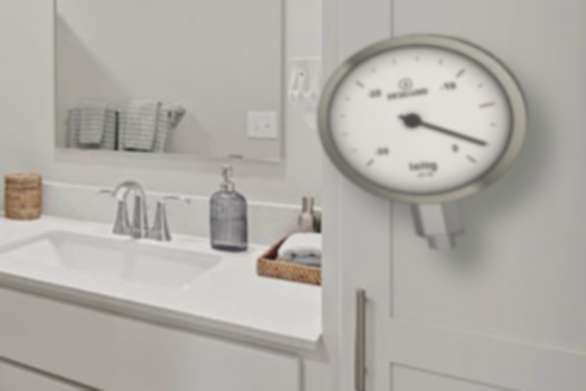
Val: -2 inHg
